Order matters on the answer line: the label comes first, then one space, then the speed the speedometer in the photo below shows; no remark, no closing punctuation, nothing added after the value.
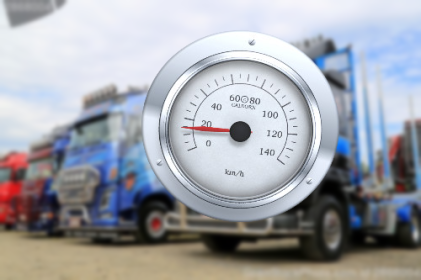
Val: 15 km/h
